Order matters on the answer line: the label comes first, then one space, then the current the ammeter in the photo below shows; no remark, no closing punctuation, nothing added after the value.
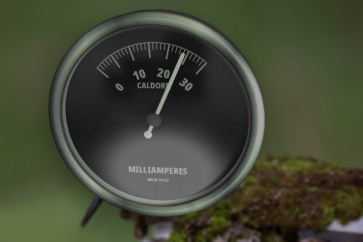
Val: 24 mA
